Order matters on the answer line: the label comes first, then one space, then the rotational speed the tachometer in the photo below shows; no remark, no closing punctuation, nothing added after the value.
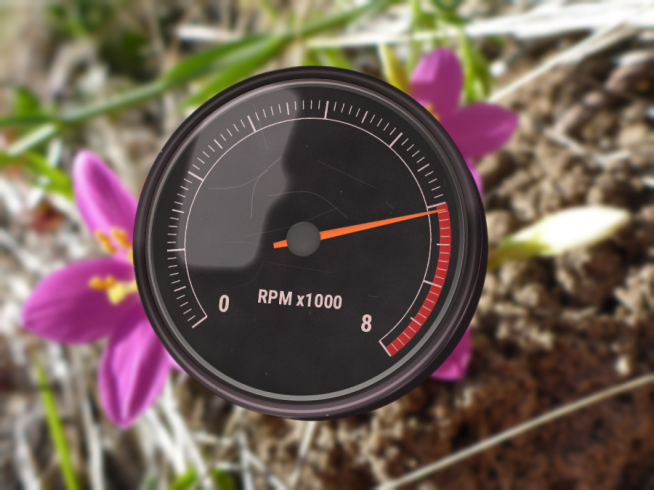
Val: 6100 rpm
